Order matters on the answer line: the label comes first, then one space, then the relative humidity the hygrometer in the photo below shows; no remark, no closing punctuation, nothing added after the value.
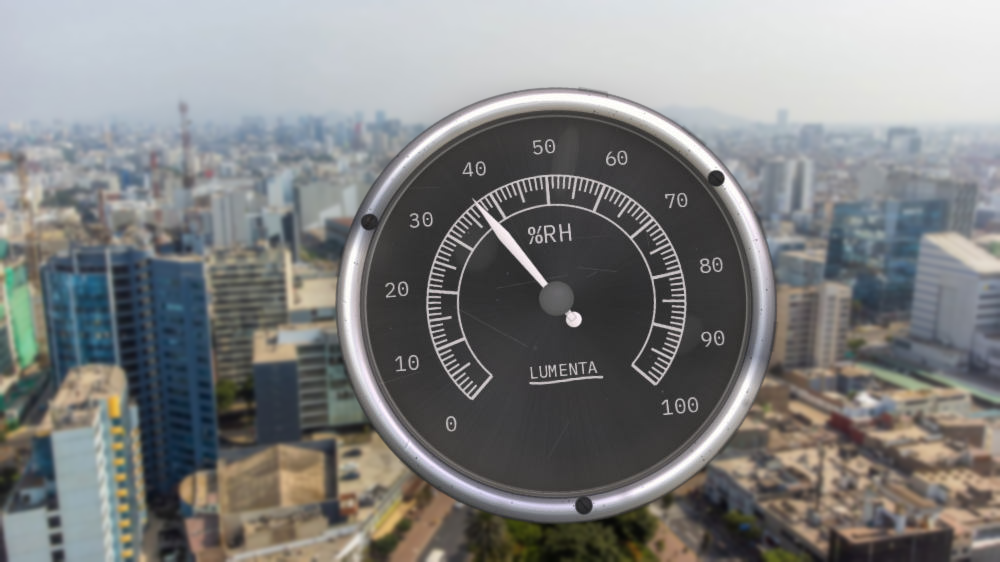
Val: 37 %
